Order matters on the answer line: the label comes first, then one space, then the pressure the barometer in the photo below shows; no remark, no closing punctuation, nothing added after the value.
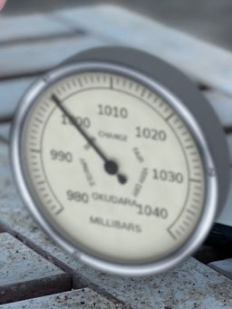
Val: 1000 mbar
